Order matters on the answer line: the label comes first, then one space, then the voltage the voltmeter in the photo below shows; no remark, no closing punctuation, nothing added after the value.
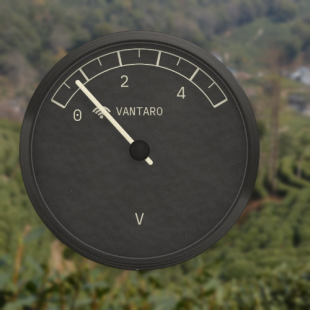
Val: 0.75 V
